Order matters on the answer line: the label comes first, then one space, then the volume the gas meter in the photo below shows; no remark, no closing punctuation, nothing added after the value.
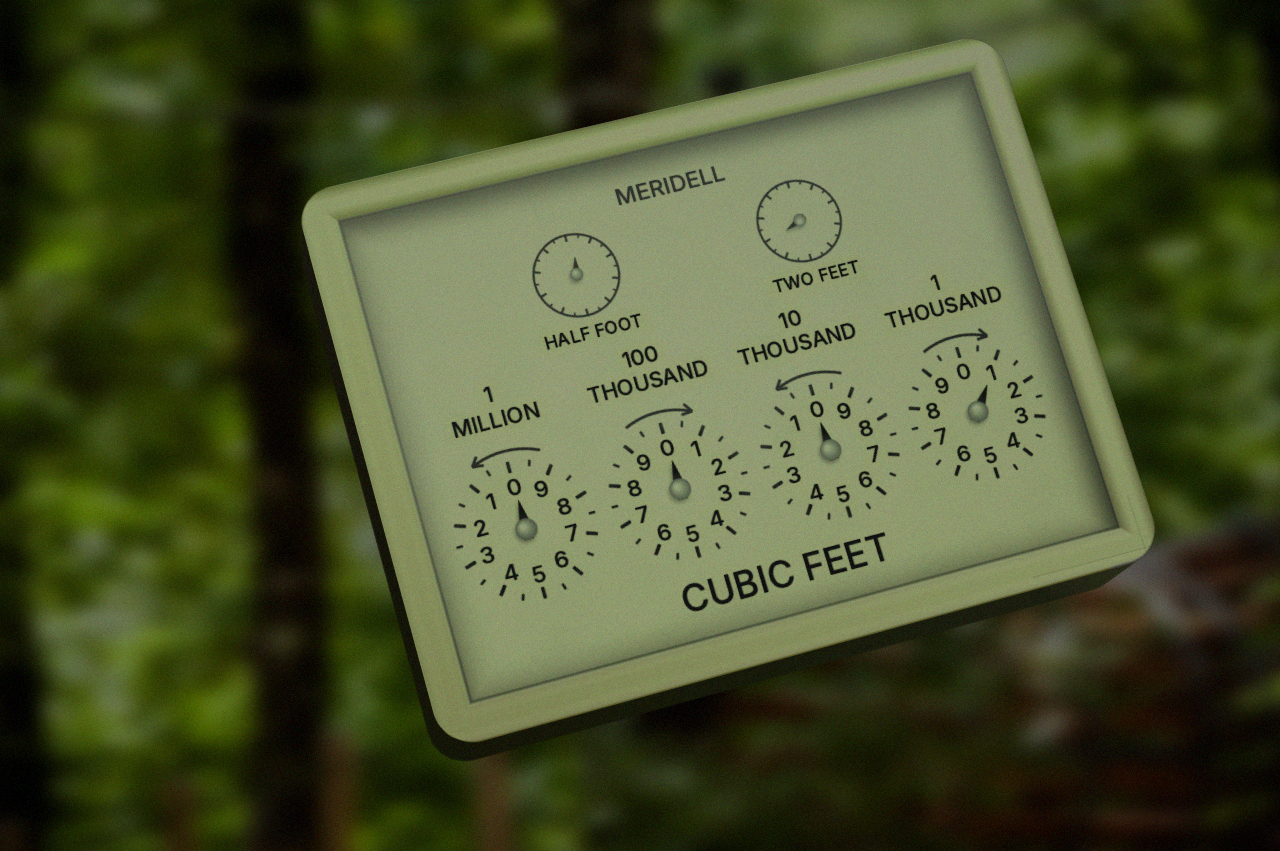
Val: 100 ft³
